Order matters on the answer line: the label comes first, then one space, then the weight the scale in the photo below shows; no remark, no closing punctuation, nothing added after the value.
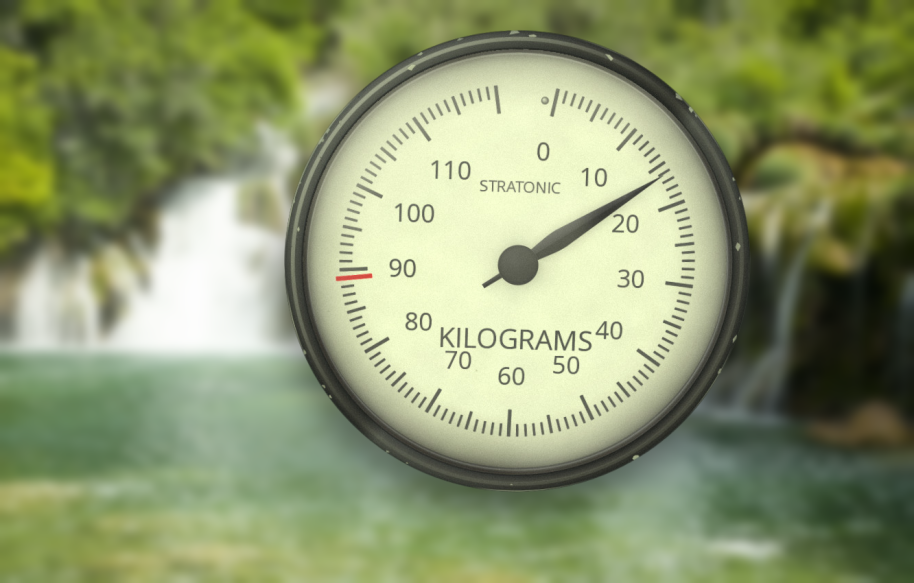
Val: 16 kg
